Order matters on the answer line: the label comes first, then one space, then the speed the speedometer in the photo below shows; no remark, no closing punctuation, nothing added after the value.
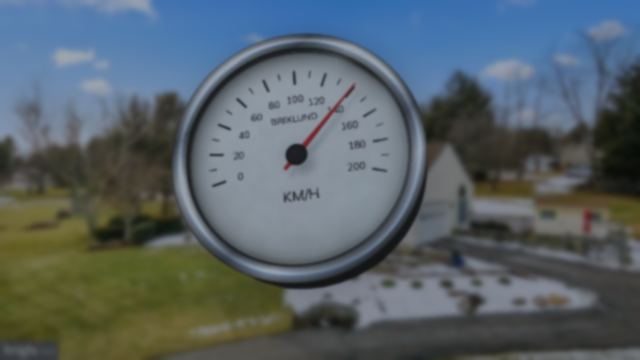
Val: 140 km/h
